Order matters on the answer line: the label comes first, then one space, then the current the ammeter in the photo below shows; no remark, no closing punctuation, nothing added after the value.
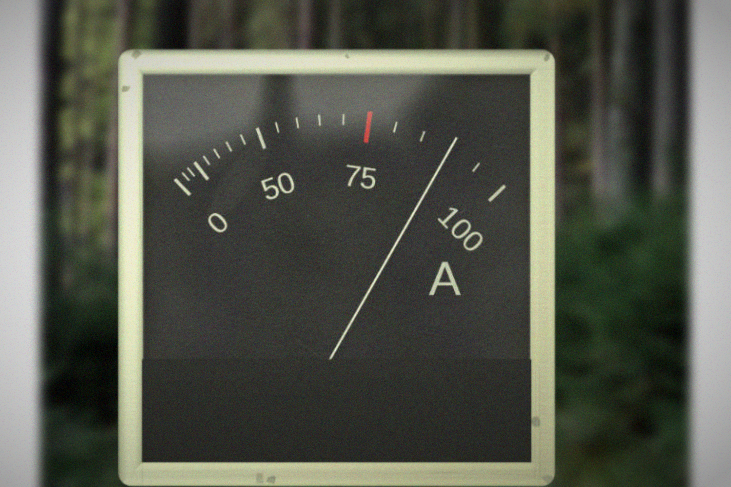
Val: 90 A
